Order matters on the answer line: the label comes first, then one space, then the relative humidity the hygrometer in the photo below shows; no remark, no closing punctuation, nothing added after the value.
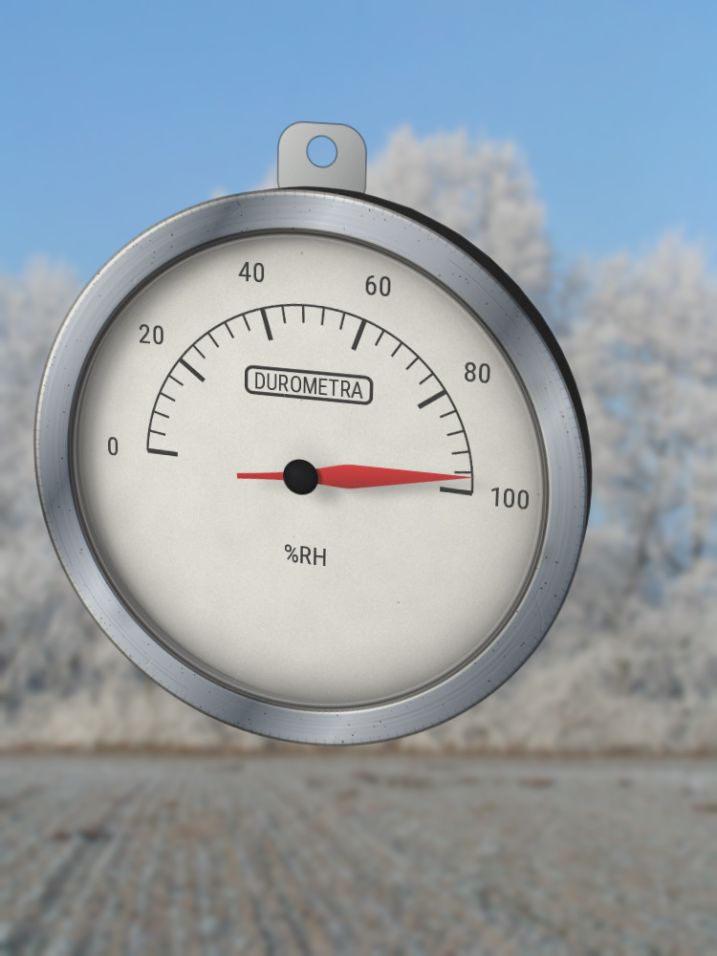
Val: 96 %
